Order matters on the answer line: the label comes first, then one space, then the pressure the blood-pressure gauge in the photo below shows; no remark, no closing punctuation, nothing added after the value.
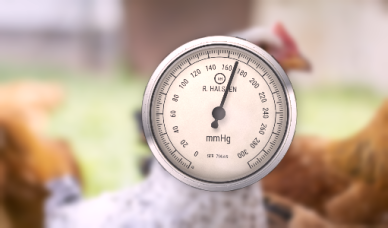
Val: 170 mmHg
